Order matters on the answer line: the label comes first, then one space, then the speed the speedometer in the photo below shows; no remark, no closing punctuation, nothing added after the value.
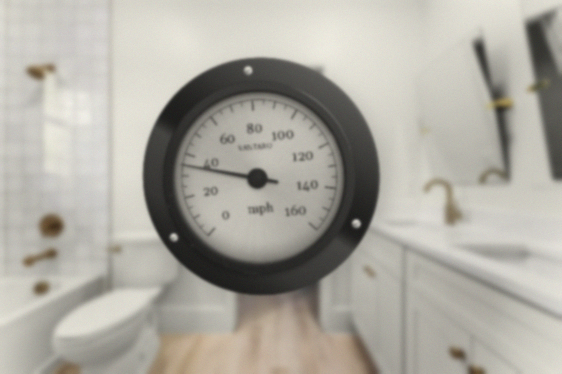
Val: 35 mph
